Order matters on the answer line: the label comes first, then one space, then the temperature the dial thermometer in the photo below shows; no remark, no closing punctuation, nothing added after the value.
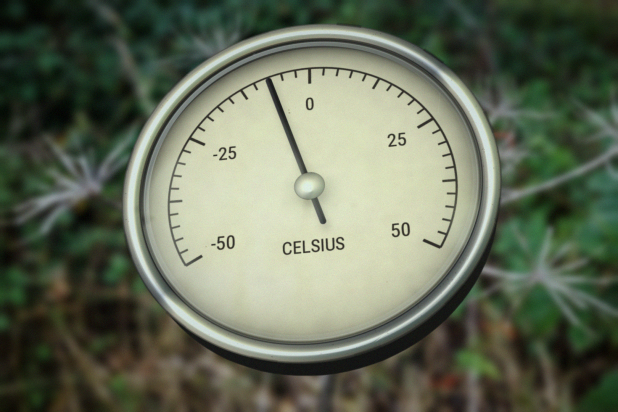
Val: -7.5 °C
